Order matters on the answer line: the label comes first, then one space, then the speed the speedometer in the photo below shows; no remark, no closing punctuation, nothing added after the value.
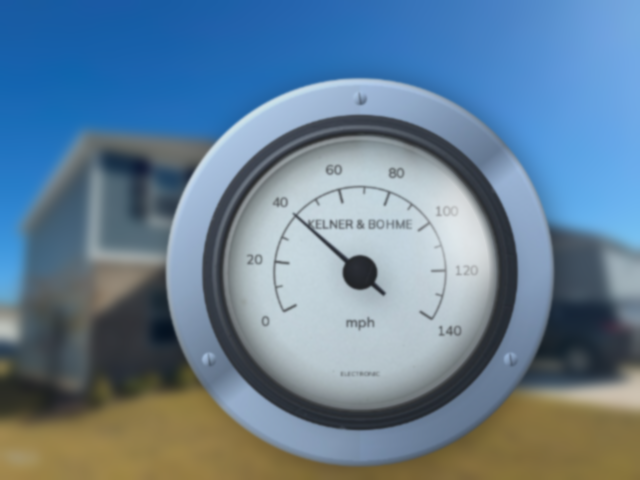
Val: 40 mph
